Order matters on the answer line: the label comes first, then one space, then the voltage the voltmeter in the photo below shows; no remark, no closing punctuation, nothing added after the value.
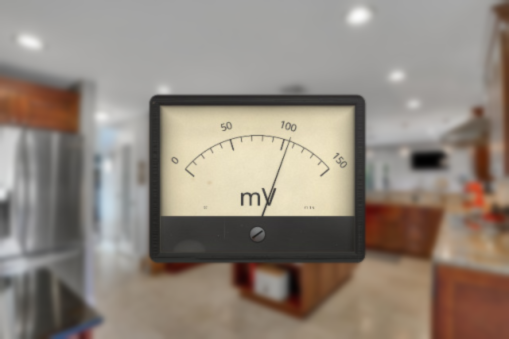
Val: 105 mV
